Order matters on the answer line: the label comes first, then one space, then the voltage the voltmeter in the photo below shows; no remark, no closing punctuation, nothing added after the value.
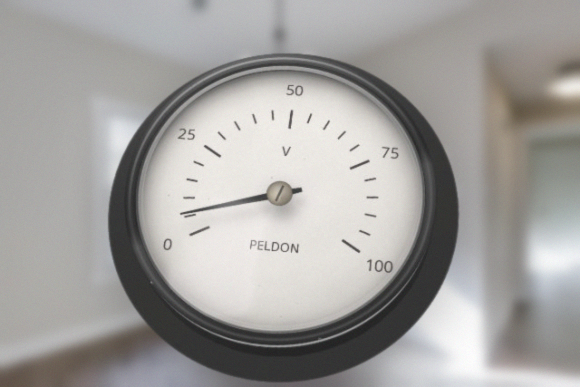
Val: 5 V
